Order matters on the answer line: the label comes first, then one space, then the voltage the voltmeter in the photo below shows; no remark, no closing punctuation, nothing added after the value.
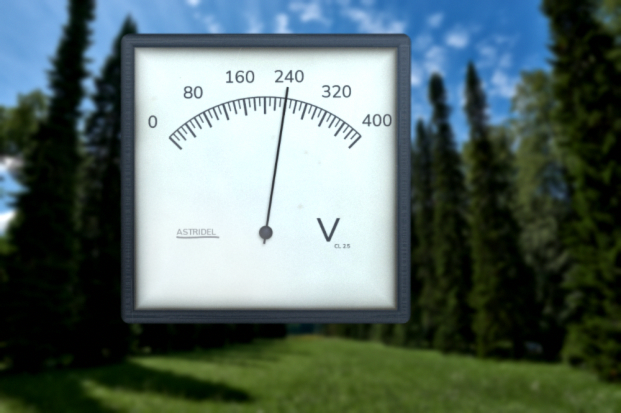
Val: 240 V
